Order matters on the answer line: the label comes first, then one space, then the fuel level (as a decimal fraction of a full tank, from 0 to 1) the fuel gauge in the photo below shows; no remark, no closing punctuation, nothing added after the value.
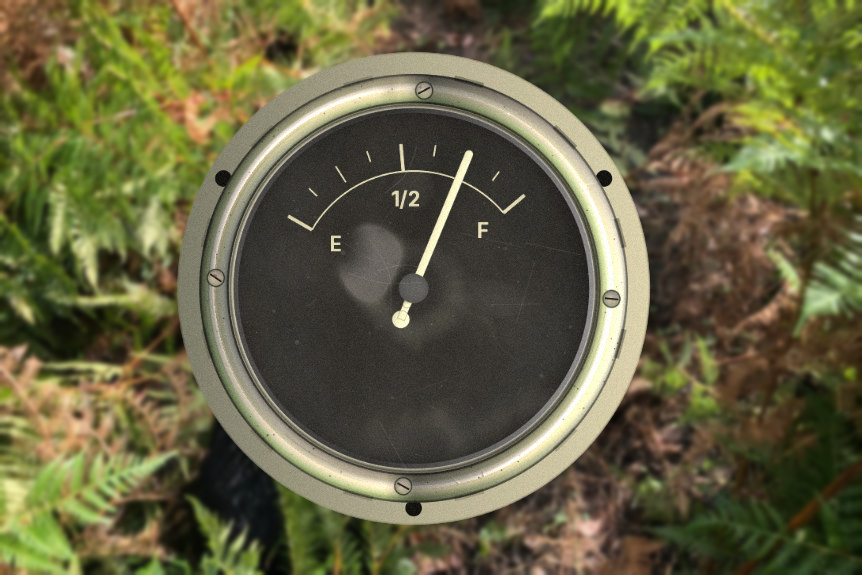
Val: 0.75
